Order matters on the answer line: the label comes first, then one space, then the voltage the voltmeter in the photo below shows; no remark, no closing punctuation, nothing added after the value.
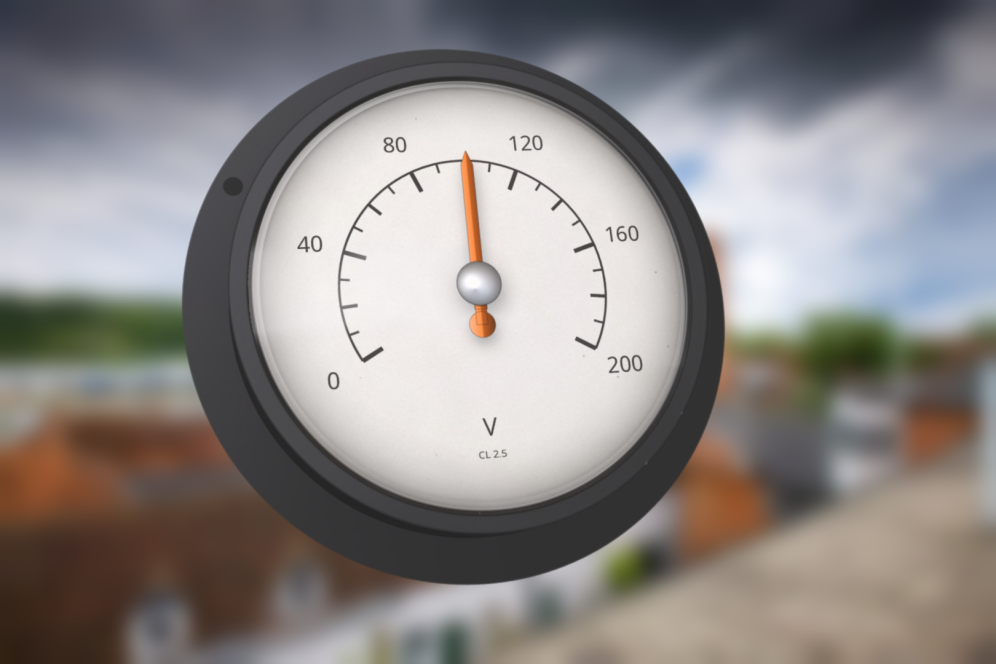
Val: 100 V
